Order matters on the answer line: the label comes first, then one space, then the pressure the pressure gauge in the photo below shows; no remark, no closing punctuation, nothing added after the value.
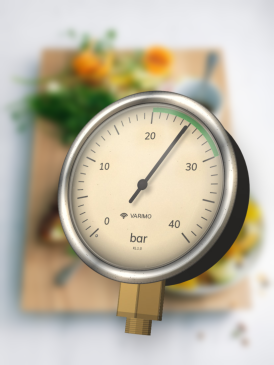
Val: 25 bar
